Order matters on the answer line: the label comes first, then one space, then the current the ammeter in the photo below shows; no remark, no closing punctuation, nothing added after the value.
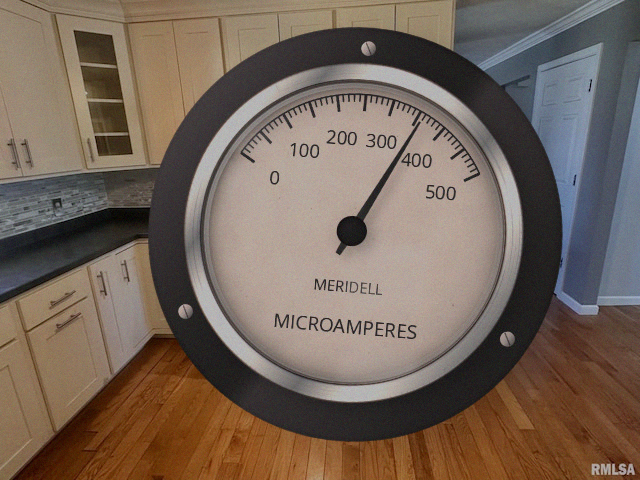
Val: 360 µA
